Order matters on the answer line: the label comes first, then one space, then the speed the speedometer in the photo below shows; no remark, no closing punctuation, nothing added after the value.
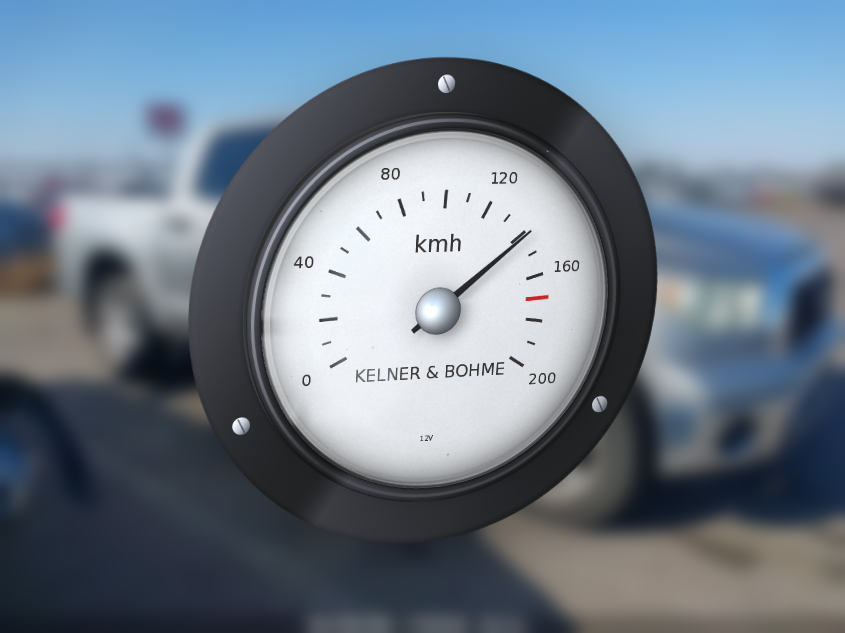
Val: 140 km/h
